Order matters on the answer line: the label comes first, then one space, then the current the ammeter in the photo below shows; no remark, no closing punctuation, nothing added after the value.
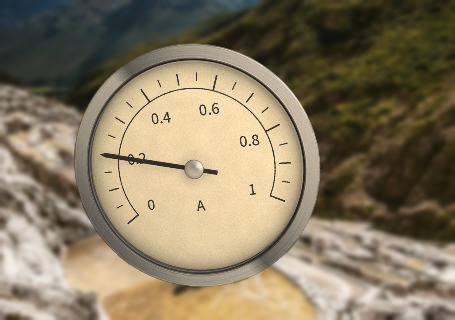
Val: 0.2 A
